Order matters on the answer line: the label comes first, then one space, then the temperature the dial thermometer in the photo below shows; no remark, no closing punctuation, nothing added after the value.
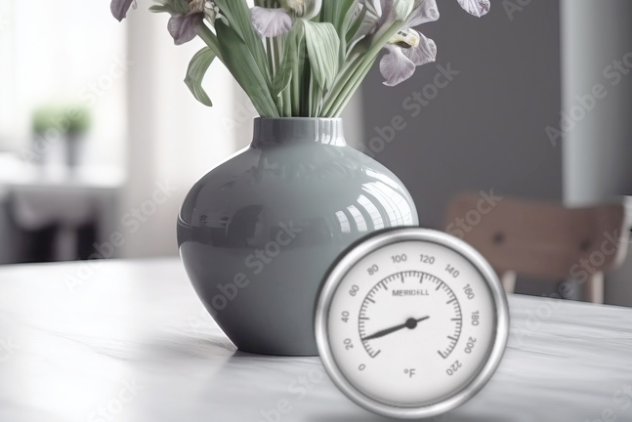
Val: 20 °F
